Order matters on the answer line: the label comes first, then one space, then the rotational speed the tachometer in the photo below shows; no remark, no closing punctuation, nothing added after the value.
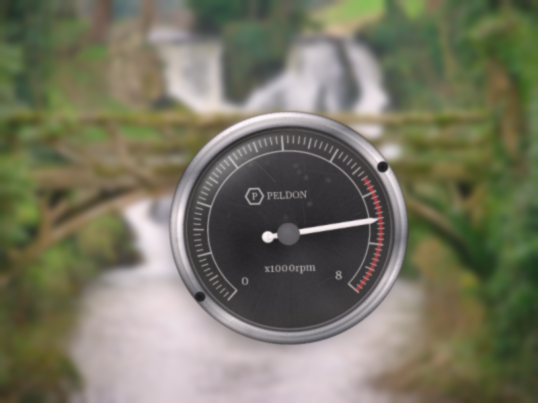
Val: 6500 rpm
